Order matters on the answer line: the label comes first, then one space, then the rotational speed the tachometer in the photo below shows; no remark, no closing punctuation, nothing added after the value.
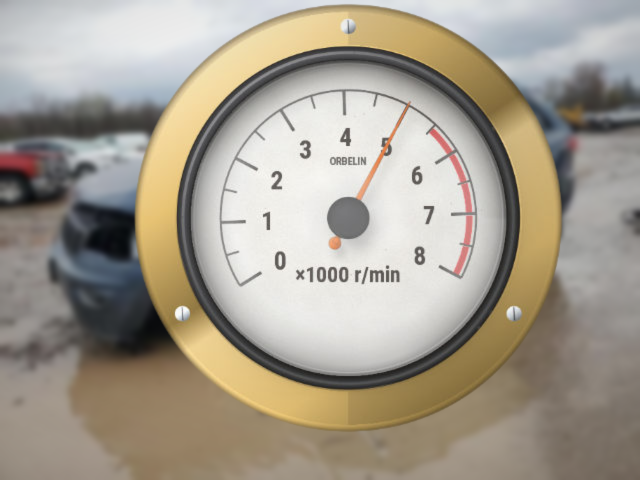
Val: 5000 rpm
